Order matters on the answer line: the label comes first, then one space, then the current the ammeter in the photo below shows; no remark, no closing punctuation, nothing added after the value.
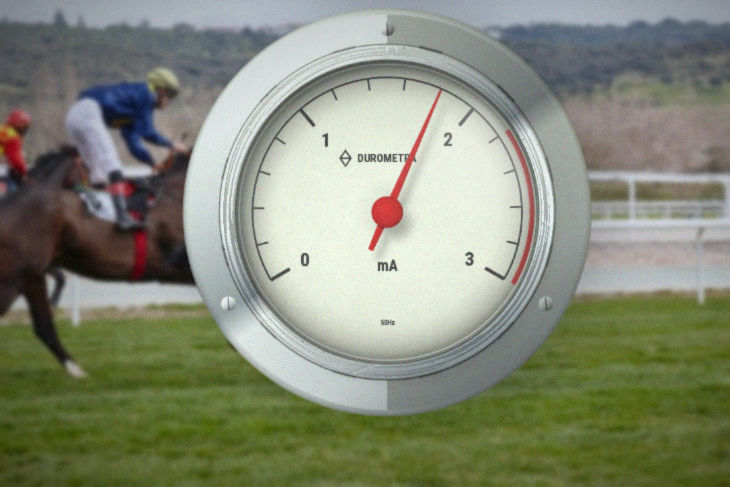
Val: 1.8 mA
